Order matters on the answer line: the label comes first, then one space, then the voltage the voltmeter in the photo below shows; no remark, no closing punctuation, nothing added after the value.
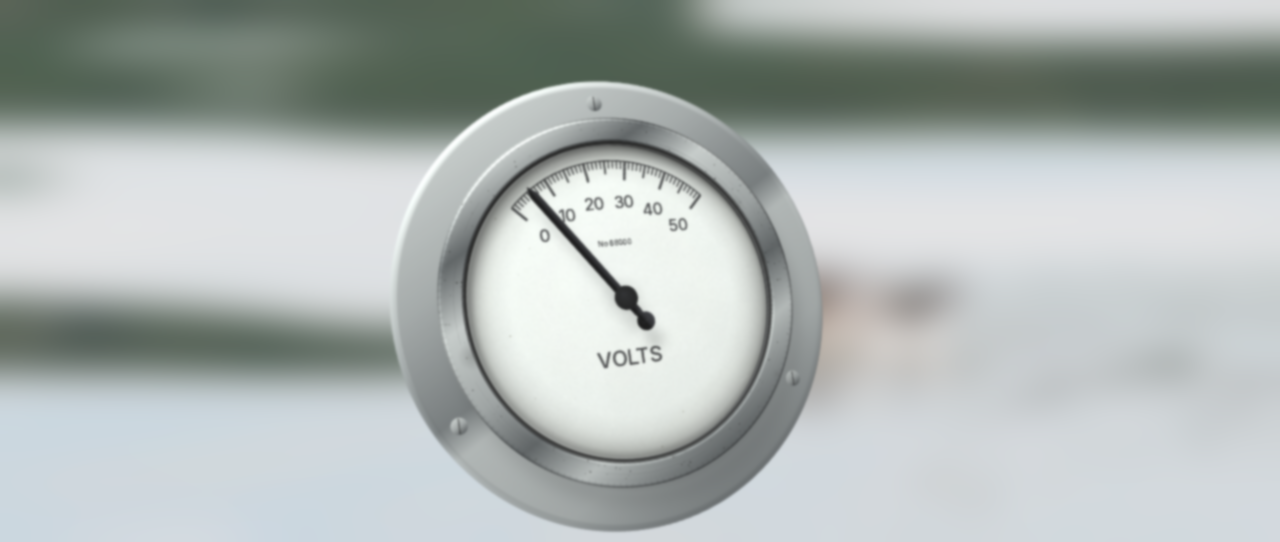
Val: 5 V
